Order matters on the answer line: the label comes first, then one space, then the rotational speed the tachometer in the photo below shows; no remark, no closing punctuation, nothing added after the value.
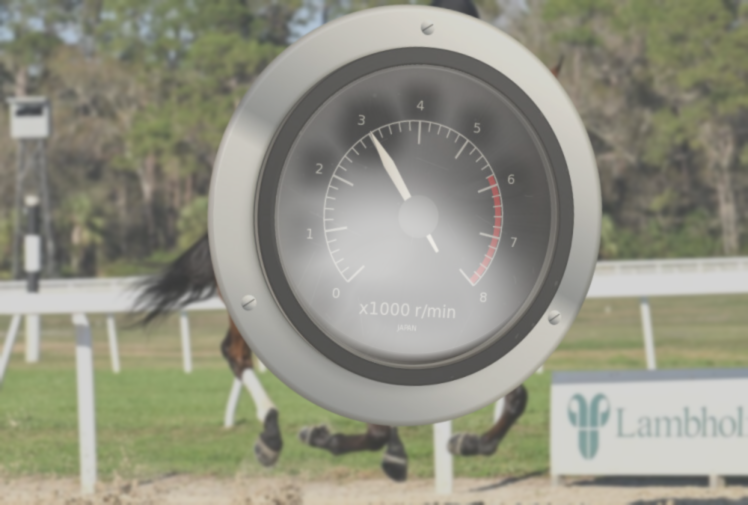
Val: 3000 rpm
